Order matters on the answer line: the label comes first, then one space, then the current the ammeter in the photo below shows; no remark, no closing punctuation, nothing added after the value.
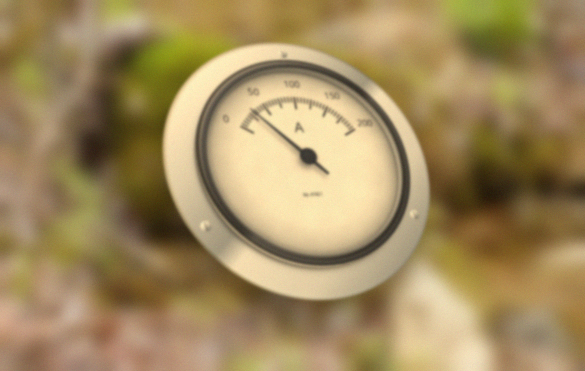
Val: 25 A
